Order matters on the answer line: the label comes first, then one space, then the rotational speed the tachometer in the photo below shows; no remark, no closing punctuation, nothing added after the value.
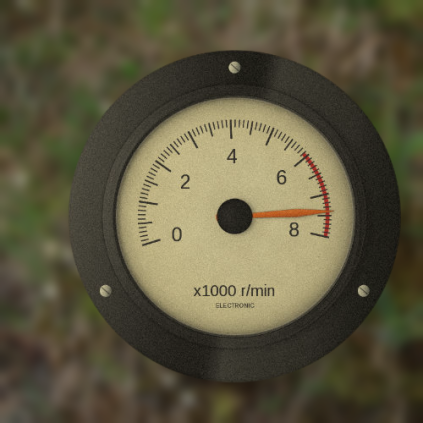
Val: 7400 rpm
